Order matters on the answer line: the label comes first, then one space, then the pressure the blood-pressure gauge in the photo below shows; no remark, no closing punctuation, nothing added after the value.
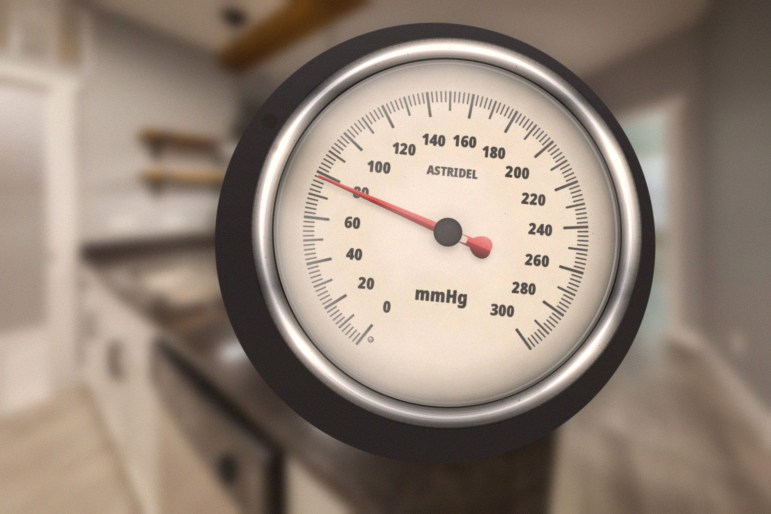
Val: 78 mmHg
